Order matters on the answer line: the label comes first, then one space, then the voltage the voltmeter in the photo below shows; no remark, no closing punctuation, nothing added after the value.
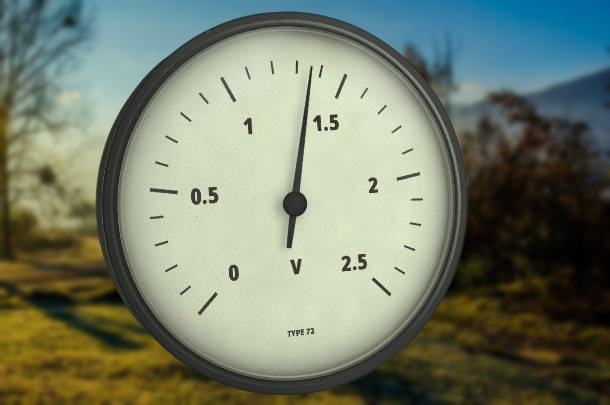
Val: 1.35 V
